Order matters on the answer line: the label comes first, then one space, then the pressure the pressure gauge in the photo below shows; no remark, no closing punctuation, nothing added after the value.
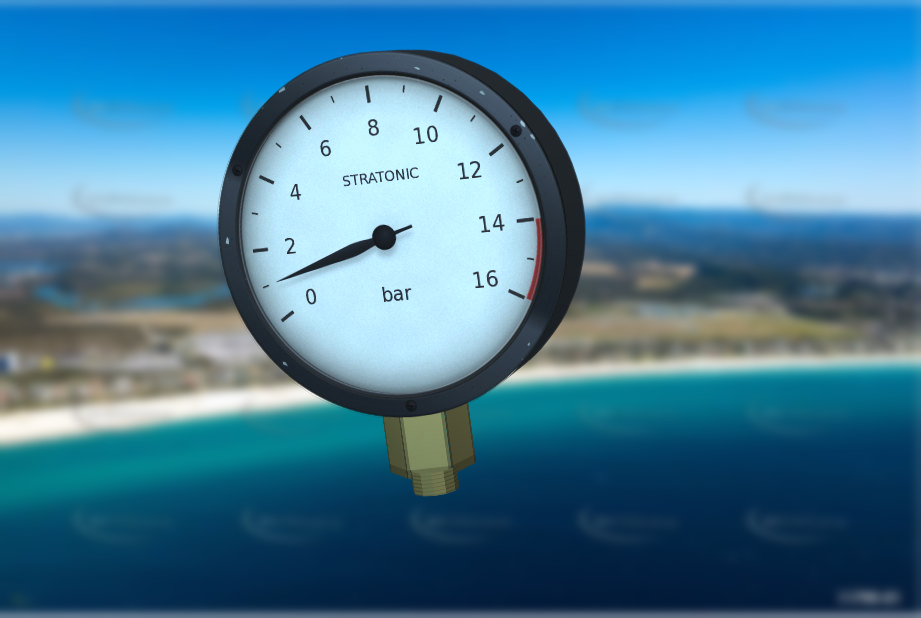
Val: 1 bar
